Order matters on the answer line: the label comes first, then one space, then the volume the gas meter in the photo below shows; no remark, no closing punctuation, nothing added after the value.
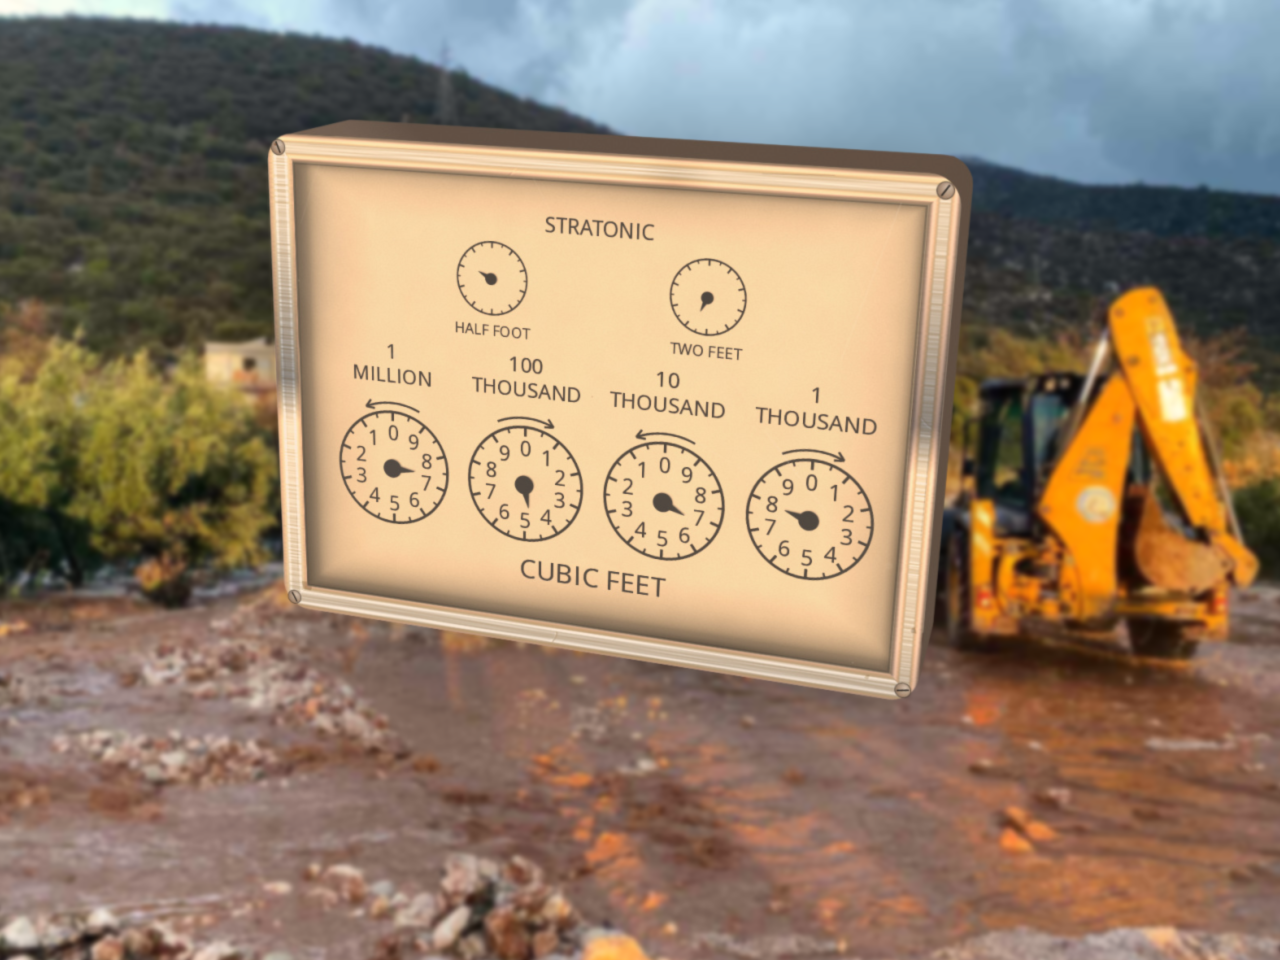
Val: 746800 ft³
